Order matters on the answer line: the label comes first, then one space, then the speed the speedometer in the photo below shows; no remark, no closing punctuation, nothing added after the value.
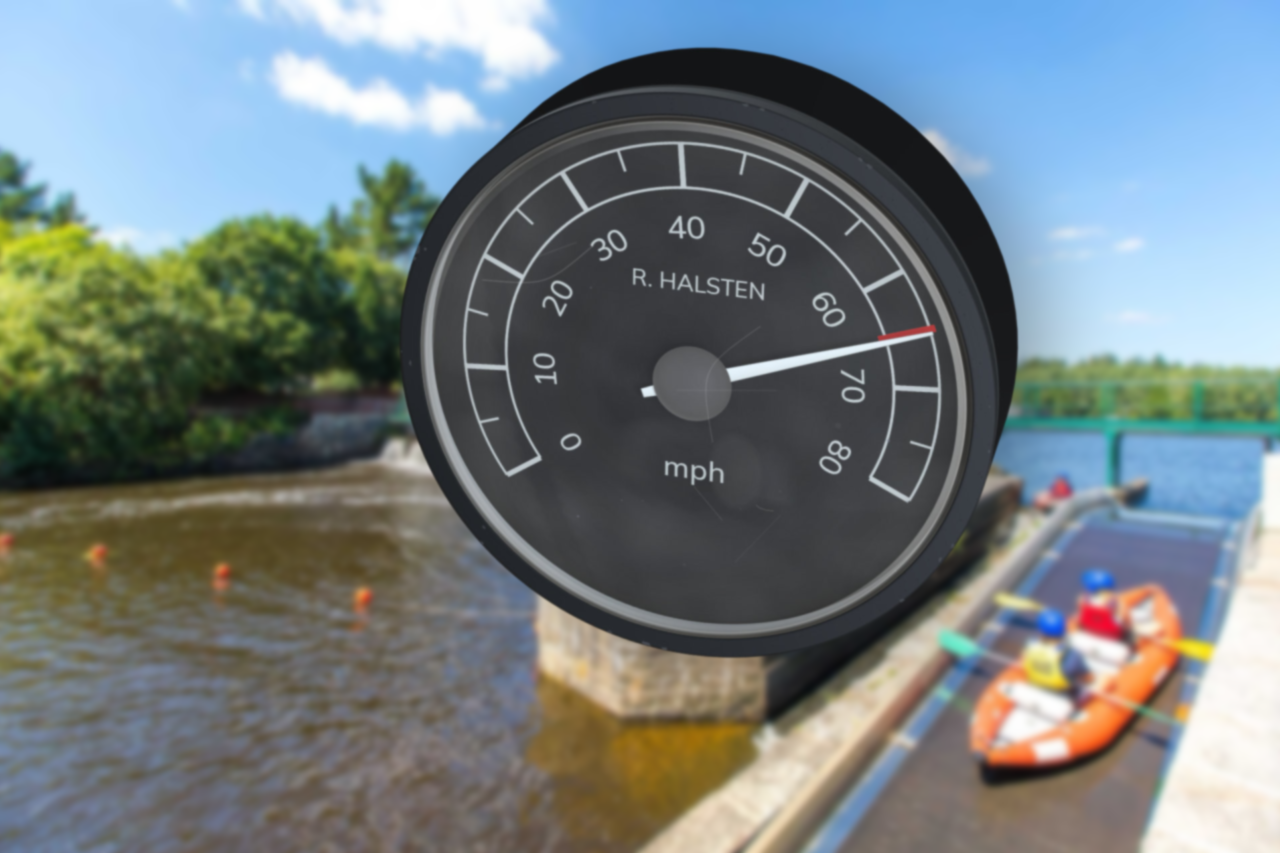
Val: 65 mph
